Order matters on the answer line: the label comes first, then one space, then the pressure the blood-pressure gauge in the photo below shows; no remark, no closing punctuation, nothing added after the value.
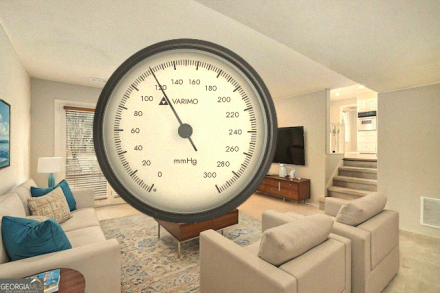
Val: 120 mmHg
